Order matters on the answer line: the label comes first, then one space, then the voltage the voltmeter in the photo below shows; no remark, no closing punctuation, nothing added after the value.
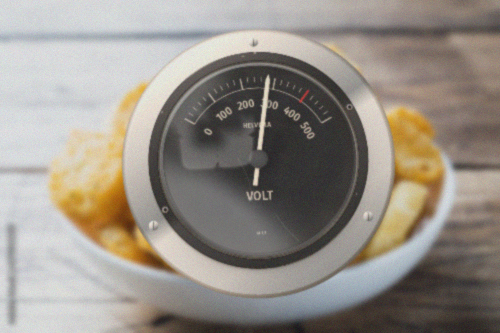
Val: 280 V
